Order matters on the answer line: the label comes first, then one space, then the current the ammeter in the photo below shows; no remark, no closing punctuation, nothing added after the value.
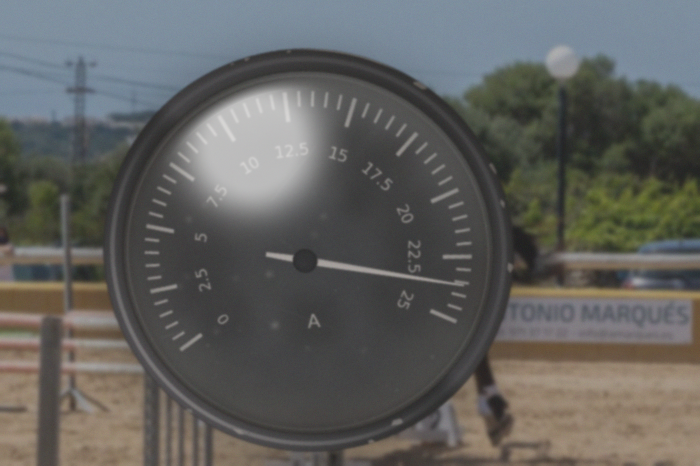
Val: 23.5 A
